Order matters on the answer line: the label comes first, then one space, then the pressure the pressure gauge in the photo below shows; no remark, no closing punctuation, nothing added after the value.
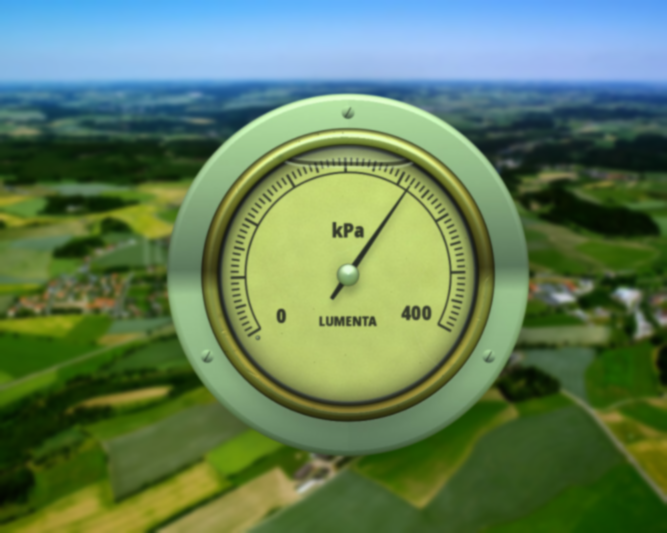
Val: 260 kPa
